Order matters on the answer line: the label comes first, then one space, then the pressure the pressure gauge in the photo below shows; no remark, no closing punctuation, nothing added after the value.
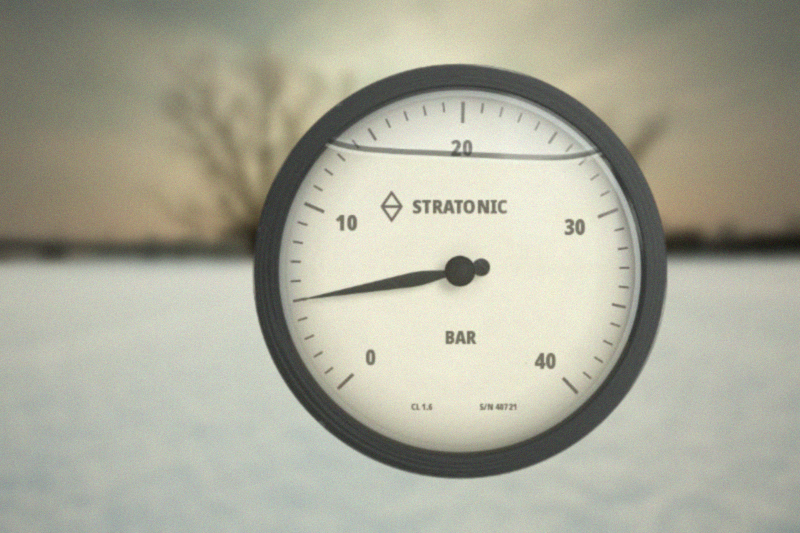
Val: 5 bar
